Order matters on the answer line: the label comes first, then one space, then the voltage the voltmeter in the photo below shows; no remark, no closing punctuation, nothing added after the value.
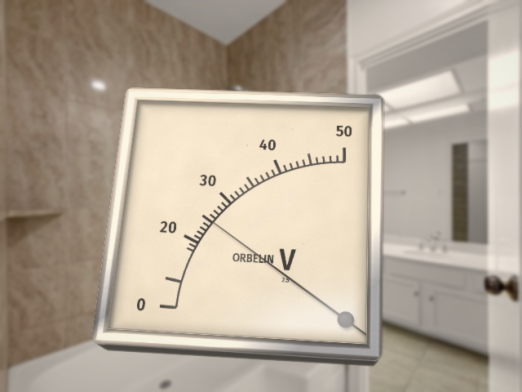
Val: 25 V
